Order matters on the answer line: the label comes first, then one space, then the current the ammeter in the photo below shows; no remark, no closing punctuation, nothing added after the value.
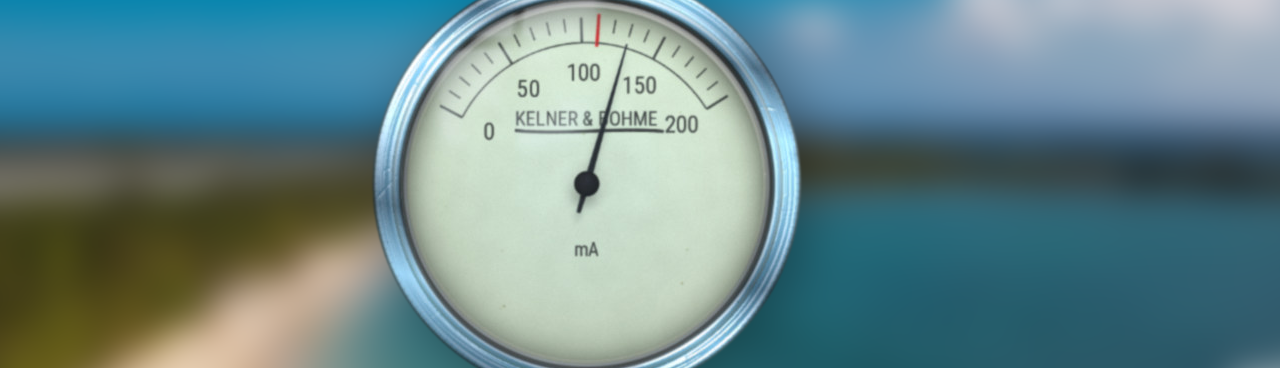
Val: 130 mA
